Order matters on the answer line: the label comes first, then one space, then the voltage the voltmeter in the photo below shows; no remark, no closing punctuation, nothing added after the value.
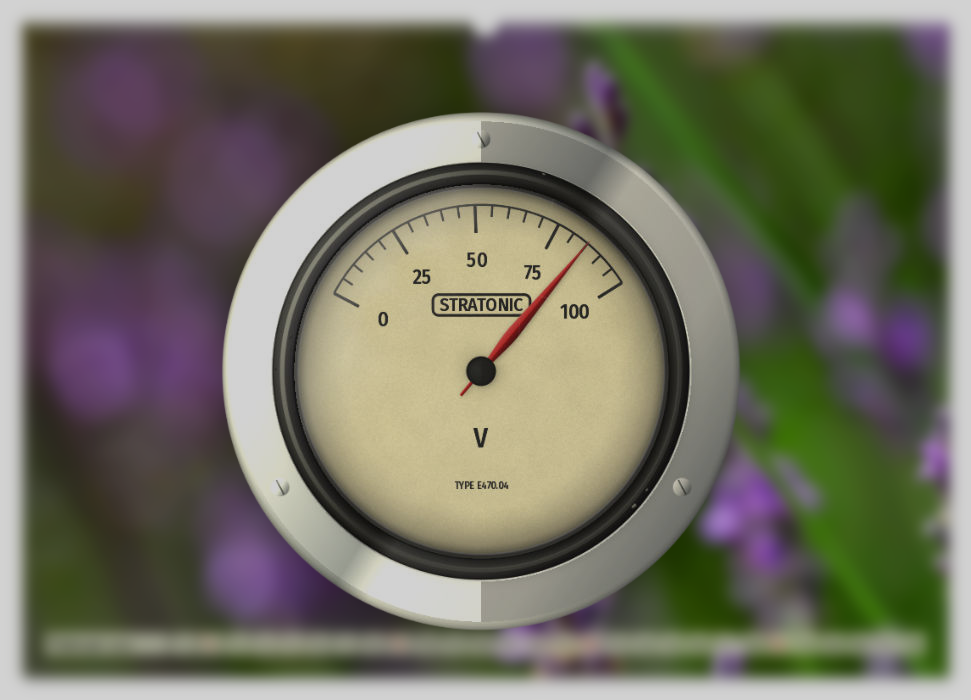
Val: 85 V
